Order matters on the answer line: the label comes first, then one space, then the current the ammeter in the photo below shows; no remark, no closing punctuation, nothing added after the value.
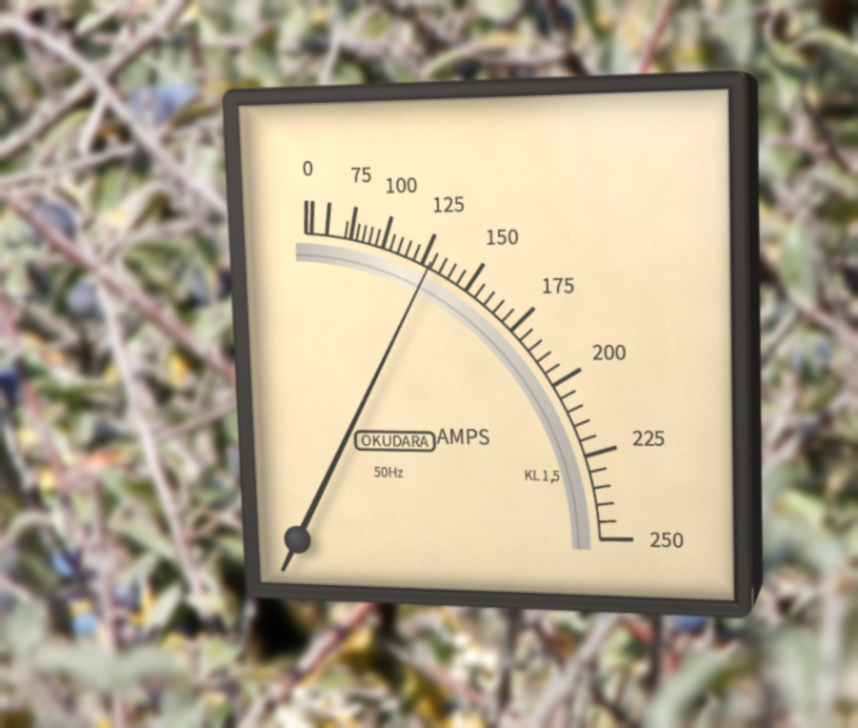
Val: 130 A
